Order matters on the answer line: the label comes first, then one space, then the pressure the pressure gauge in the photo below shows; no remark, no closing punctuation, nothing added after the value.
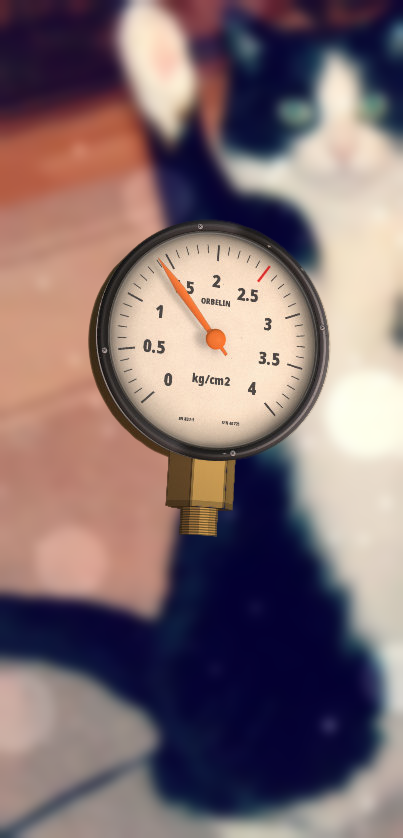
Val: 1.4 kg/cm²
